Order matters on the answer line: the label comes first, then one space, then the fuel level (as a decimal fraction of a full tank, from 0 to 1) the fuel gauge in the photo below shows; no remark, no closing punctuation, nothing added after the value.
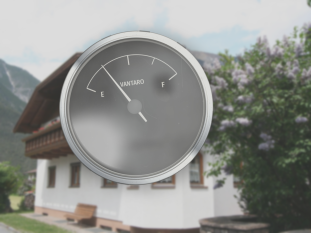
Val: 0.25
